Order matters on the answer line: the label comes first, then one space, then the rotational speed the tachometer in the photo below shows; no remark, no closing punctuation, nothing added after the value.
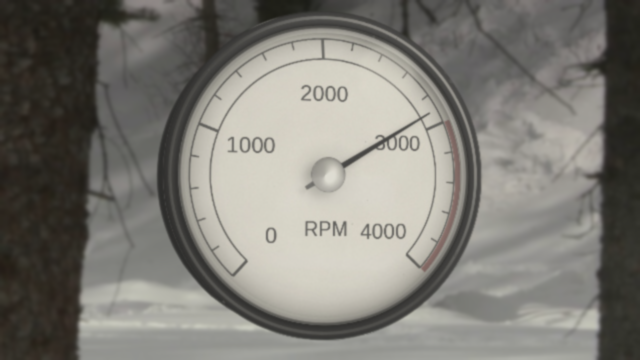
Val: 2900 rpm
